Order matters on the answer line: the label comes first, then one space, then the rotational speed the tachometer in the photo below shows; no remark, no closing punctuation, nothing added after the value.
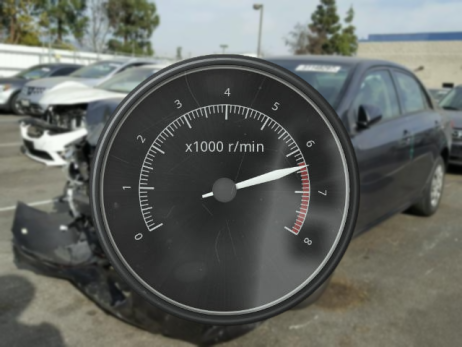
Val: 6400 rpm
